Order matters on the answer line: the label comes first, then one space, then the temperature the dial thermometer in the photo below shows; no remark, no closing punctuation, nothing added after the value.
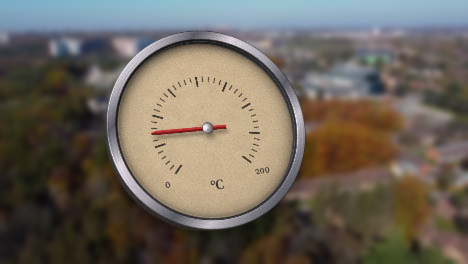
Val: 35 °C
